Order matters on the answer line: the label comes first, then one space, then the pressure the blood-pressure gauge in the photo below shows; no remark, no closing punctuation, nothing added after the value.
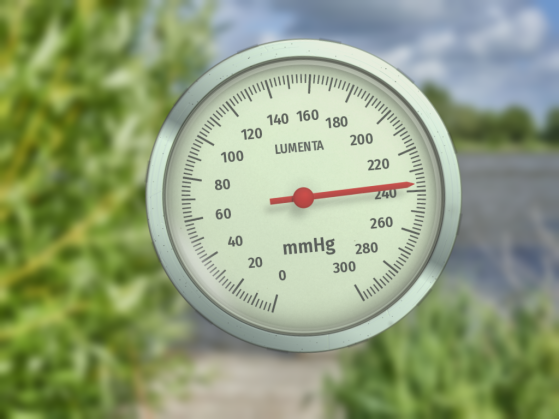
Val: 236 mmHg
